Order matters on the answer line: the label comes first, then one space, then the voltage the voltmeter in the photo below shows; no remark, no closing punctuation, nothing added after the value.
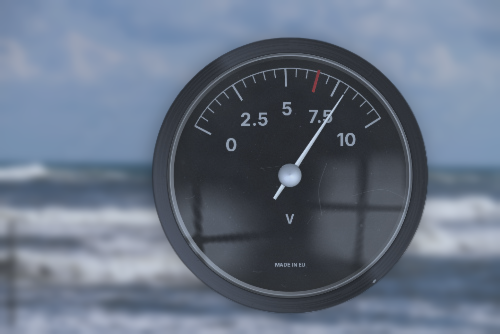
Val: 8 V
